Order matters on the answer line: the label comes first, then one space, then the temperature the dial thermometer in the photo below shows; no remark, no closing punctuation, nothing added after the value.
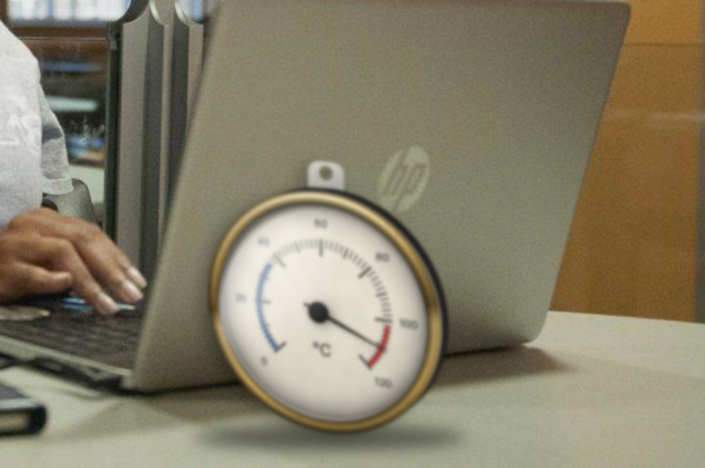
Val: 110 °C
